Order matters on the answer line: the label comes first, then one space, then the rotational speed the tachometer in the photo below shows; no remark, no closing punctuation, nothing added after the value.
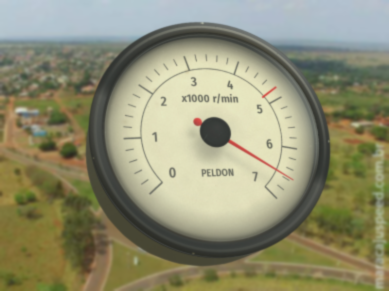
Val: 6600 rpm
